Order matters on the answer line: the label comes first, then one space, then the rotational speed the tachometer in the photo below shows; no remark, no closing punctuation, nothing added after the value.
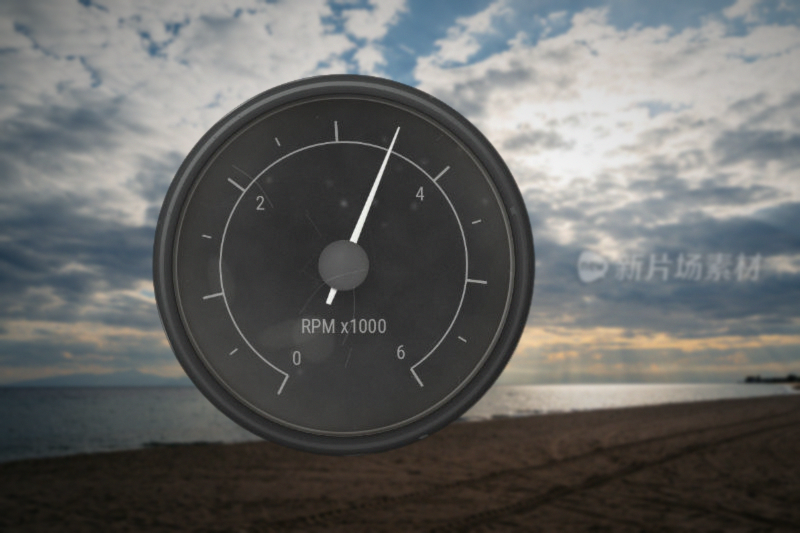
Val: 3500 rpm
